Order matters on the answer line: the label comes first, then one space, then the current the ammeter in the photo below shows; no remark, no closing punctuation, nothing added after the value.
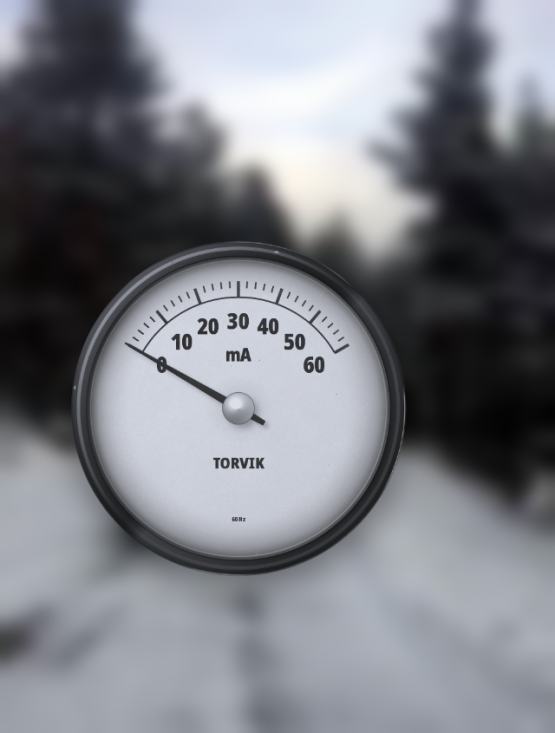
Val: 0 mA
